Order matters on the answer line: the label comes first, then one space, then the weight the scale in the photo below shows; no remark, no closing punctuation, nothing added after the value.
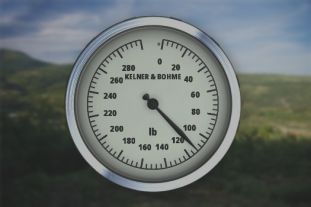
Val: 112 lb
